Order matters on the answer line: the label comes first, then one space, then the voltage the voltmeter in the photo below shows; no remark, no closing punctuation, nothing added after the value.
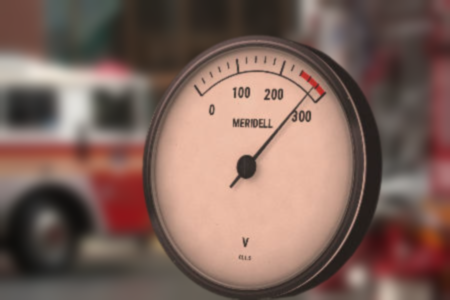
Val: 280 V
